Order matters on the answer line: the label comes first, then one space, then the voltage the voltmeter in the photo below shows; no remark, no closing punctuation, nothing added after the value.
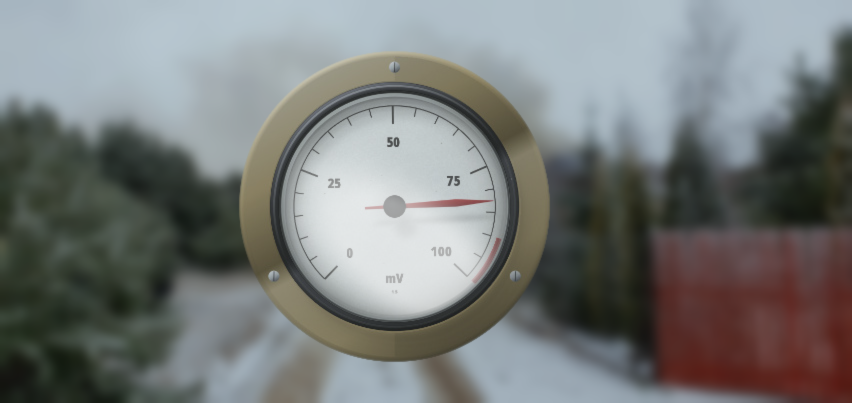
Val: 82.5 mV
